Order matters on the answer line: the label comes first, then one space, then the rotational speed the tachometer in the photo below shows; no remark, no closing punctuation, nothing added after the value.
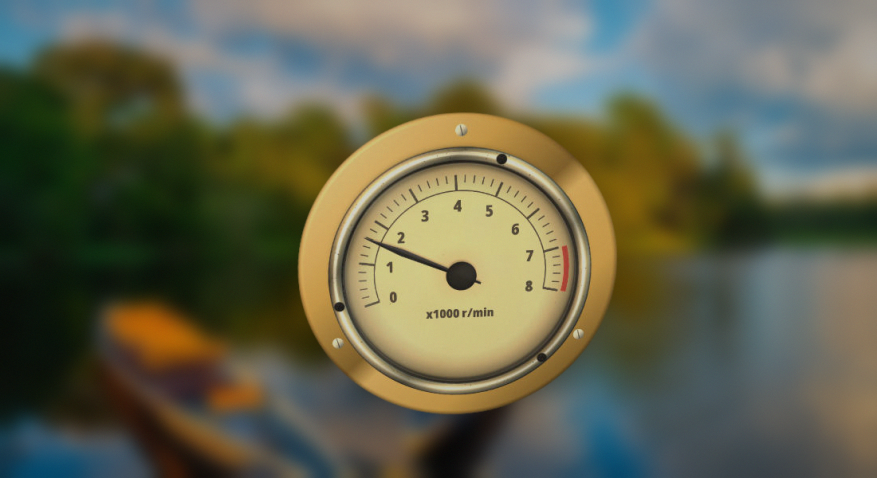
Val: 1600 rpm
